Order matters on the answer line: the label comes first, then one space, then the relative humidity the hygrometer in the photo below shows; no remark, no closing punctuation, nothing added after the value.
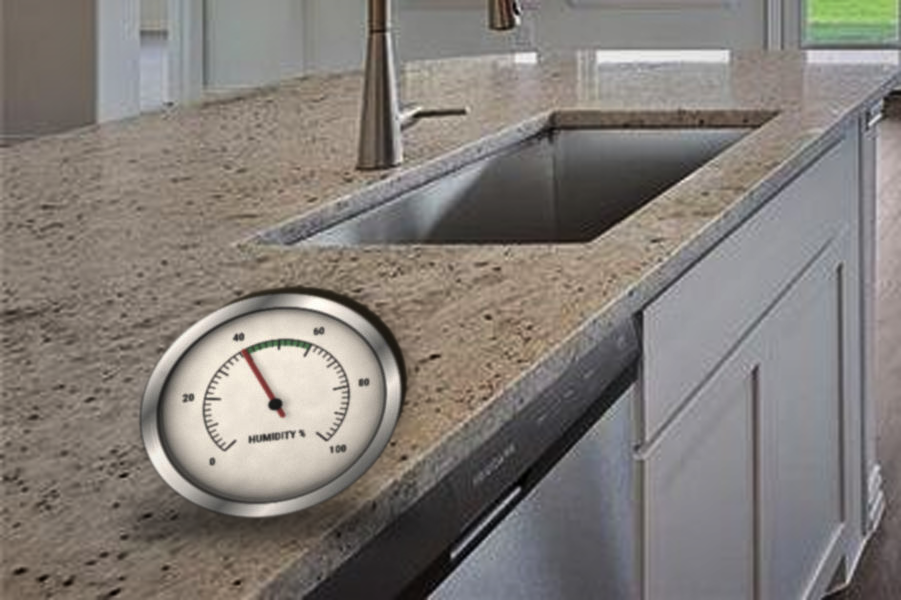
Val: 40 %
